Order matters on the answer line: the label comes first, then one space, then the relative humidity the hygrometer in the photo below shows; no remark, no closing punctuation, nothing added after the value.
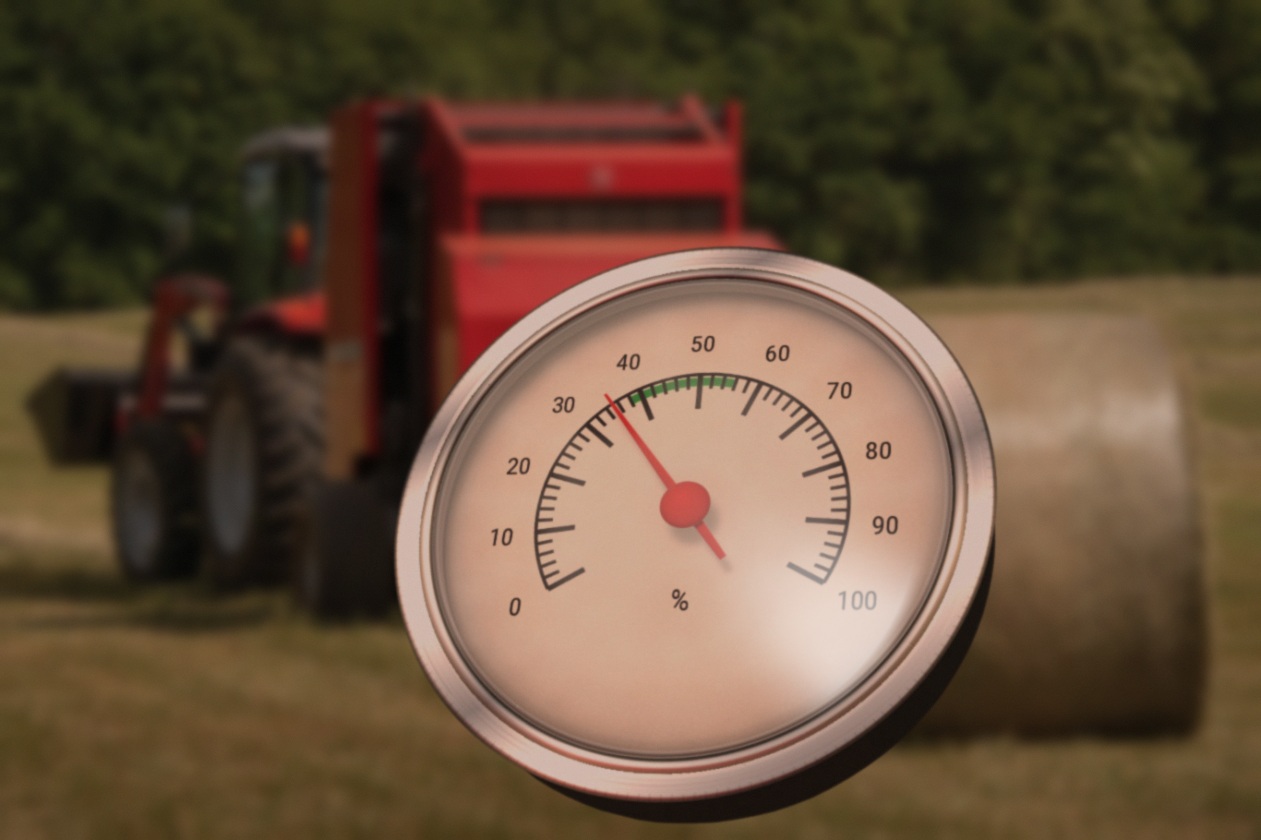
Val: 35 %
